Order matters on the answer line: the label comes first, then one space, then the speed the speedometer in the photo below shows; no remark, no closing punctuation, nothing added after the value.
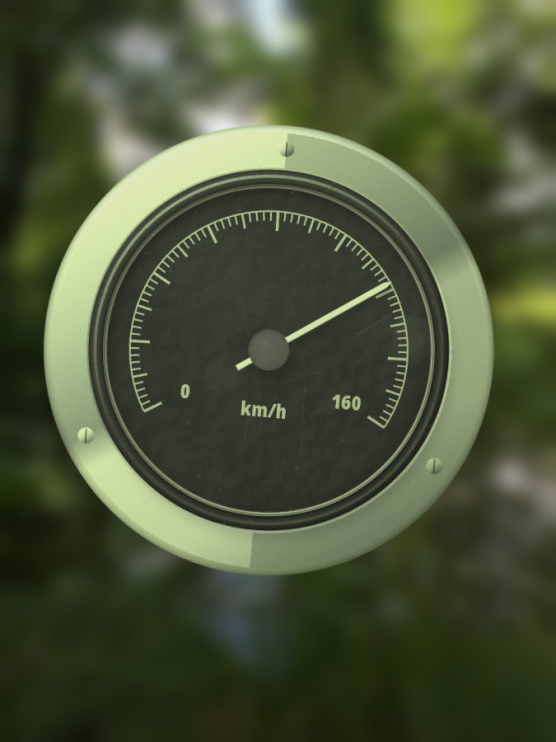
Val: 118 km/h
